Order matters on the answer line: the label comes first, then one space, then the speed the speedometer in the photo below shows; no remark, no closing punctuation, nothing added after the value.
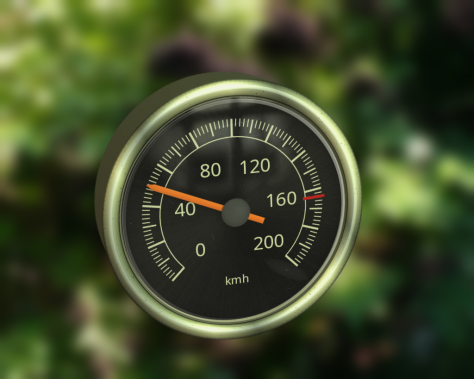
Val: 50 km/h
